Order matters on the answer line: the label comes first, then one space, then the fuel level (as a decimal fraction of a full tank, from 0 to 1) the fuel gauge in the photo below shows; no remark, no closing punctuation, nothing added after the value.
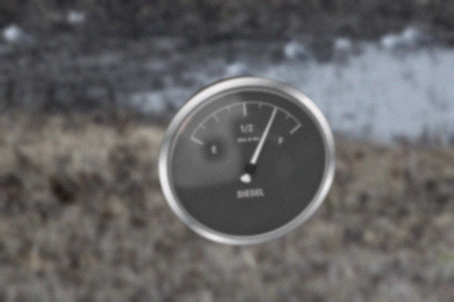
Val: 0.75
